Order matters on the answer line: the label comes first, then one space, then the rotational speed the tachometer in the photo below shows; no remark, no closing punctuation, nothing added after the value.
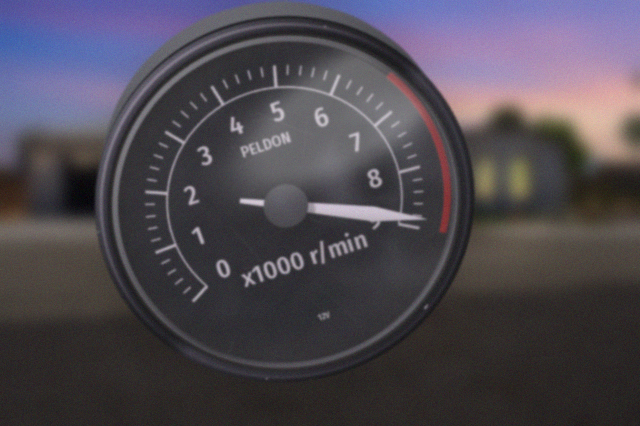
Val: 8800 rpm
